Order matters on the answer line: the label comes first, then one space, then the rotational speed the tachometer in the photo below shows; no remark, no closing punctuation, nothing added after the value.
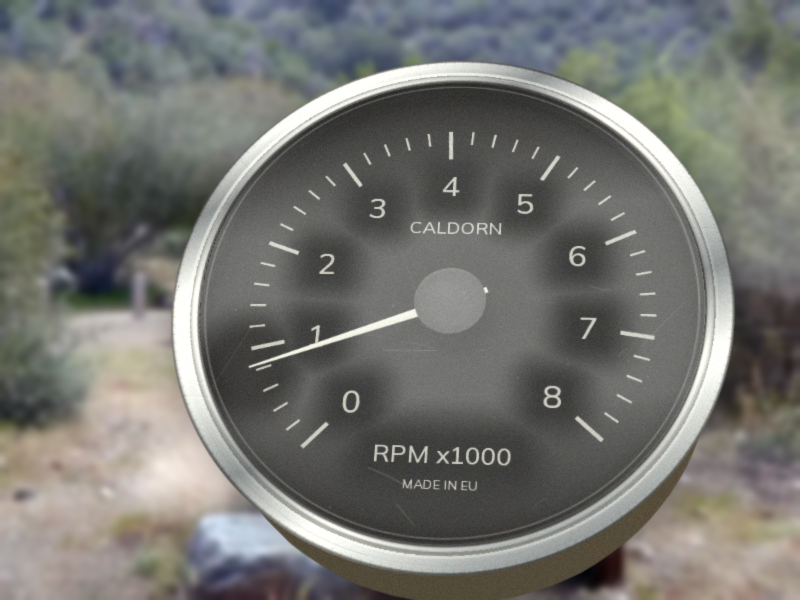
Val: 800 rpm
